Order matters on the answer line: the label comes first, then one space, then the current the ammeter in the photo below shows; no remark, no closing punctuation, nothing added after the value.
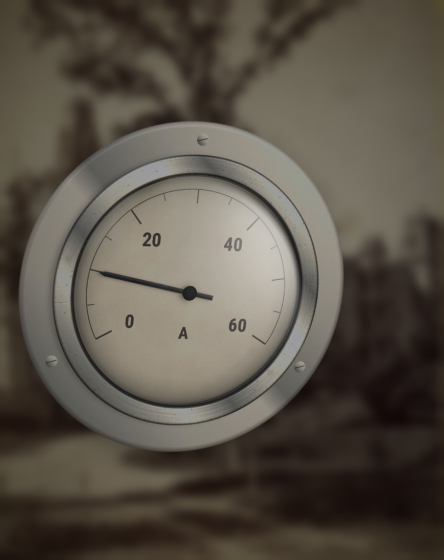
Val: 10 A
